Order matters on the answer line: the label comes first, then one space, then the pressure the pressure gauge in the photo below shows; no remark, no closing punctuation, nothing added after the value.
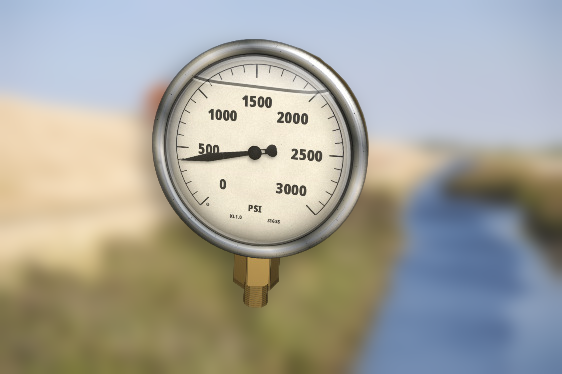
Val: 400 psi
